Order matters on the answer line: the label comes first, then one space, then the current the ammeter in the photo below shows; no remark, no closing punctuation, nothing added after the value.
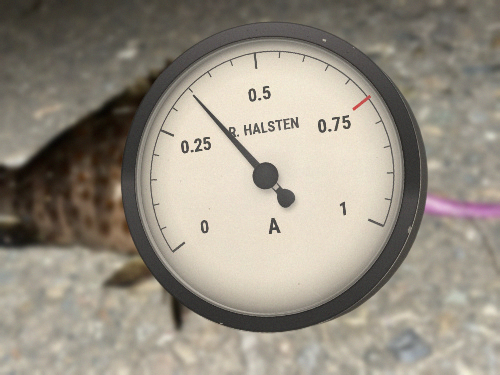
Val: 0.35 A
